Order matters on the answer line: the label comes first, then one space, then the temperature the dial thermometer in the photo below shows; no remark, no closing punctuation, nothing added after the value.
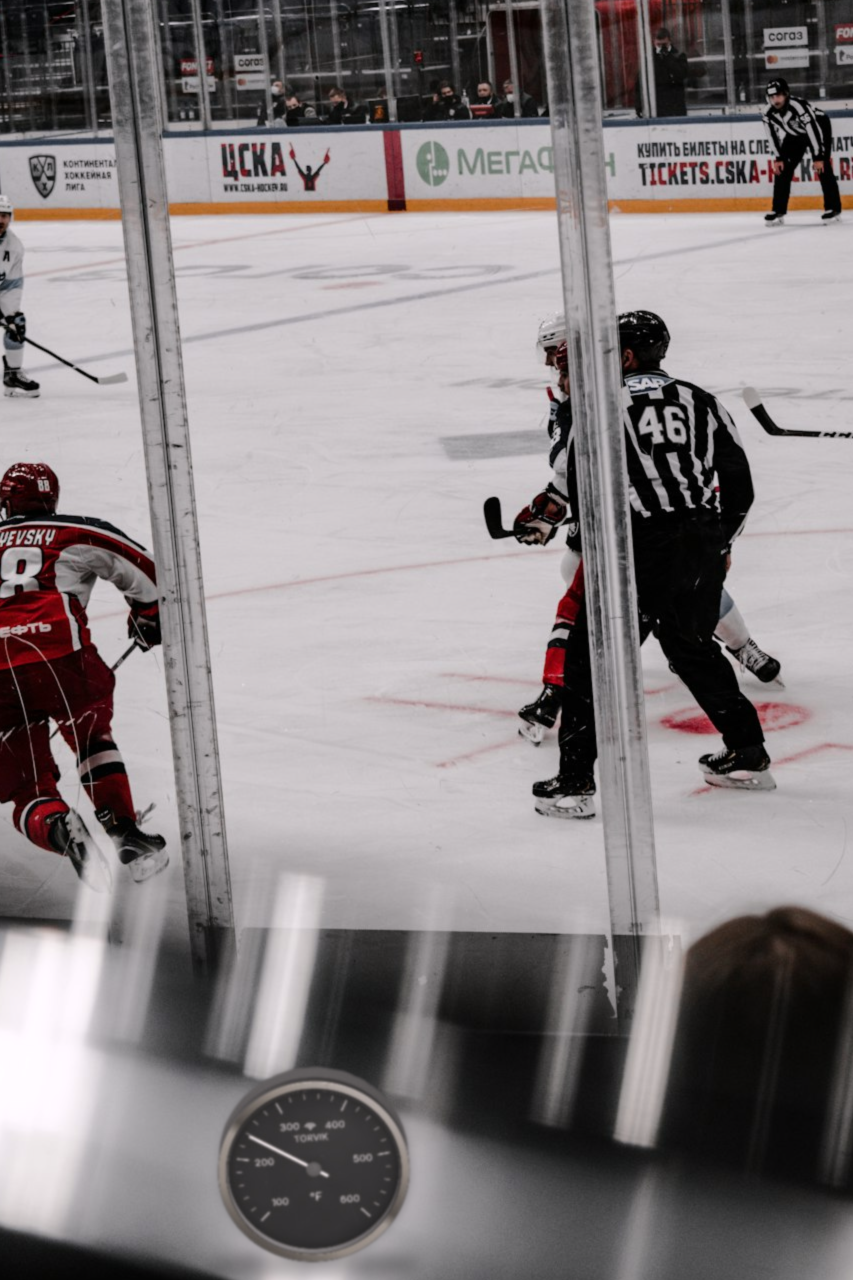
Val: 240 °F
